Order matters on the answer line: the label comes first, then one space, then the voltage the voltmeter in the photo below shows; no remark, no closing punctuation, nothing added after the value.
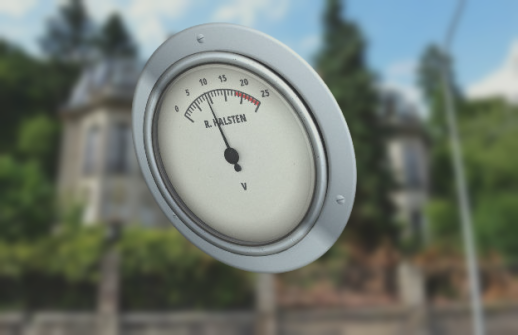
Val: 10 V
